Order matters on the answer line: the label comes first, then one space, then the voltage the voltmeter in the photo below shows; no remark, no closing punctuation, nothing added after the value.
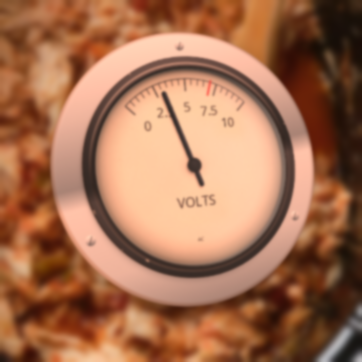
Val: 3 V
